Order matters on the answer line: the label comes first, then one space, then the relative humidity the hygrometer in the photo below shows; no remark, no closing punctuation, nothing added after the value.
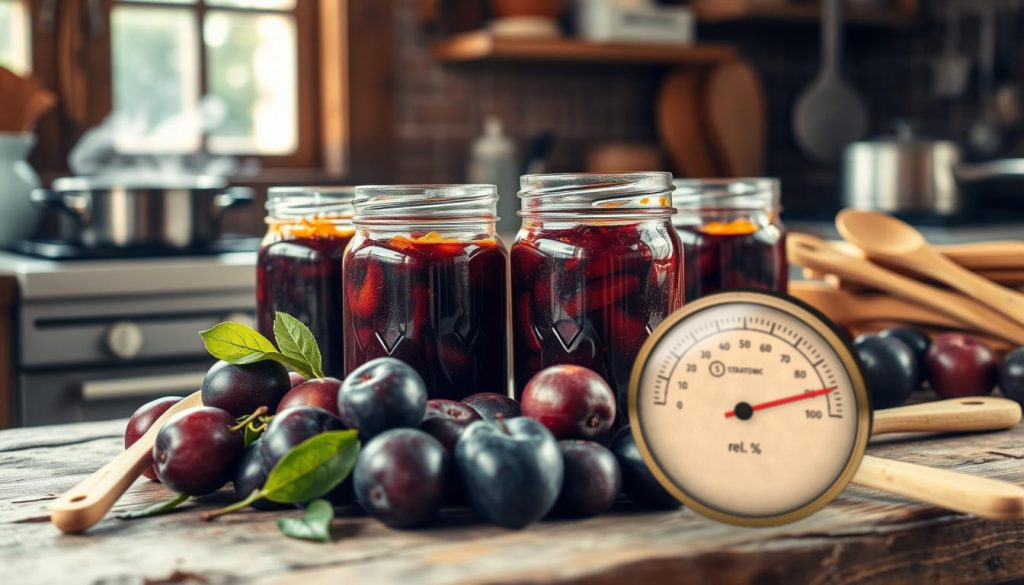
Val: 90 %
